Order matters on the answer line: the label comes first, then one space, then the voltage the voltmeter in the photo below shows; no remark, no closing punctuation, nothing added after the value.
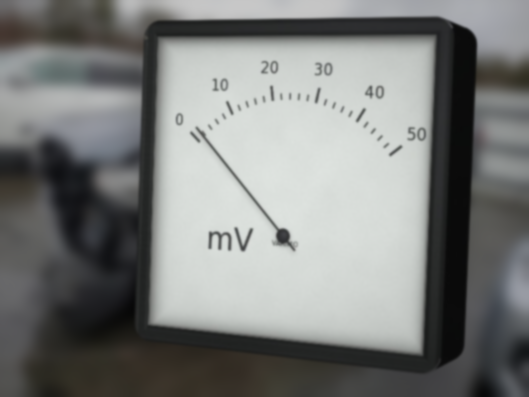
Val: 2 mV
